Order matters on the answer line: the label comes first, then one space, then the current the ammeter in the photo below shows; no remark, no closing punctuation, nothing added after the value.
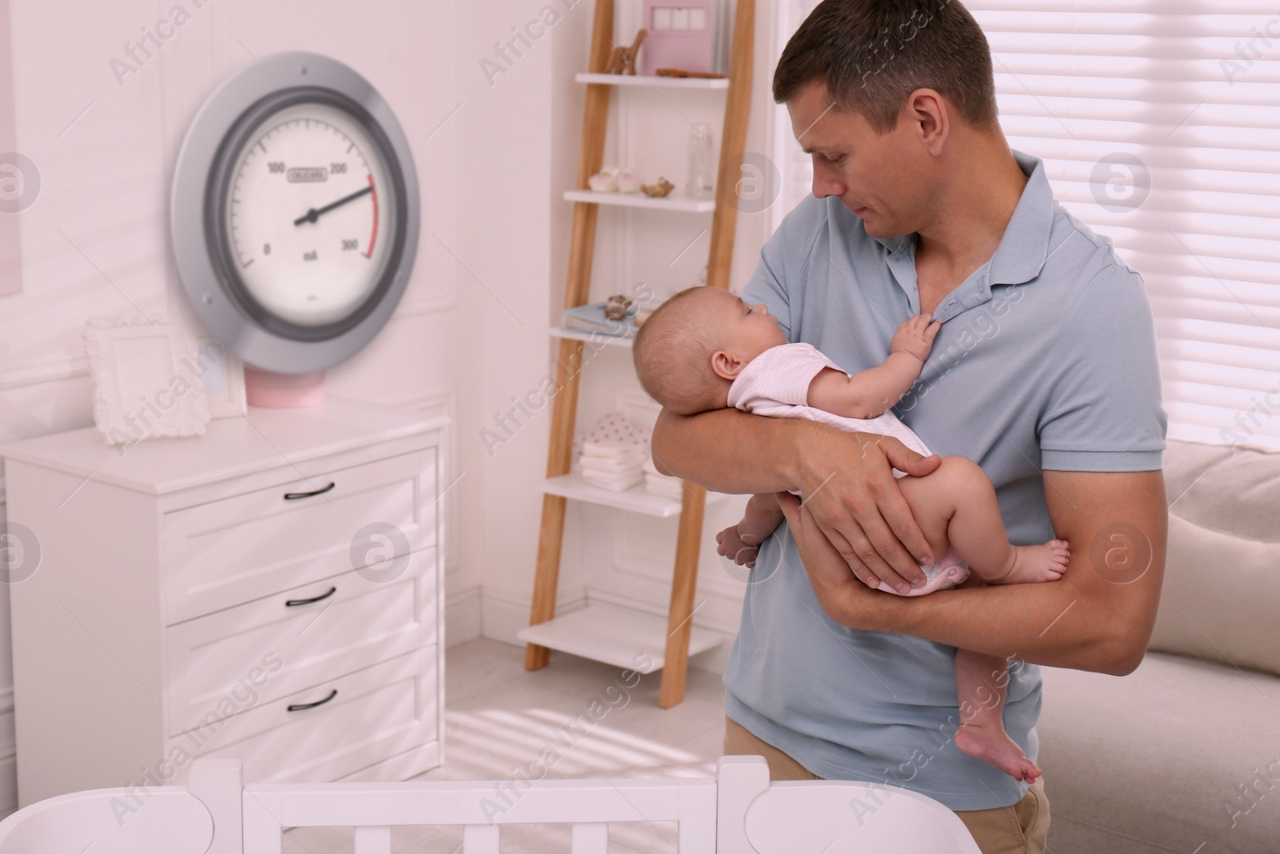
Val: 240 mA
